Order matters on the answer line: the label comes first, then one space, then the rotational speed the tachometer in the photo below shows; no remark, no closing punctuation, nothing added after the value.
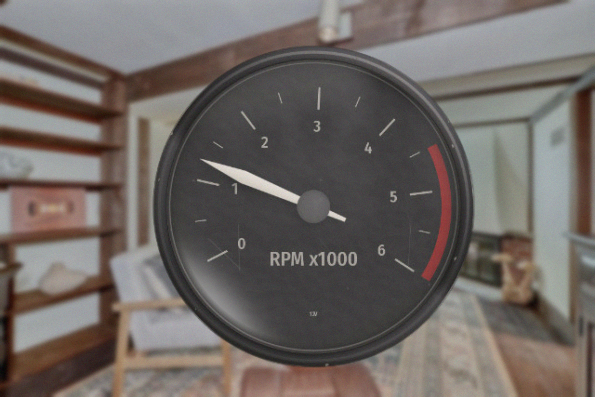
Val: 1250 rpm
